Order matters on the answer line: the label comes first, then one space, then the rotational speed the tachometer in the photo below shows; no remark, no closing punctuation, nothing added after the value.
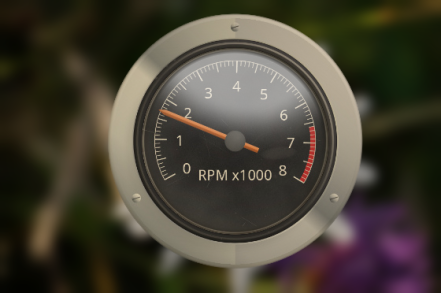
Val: 1700 rpm
